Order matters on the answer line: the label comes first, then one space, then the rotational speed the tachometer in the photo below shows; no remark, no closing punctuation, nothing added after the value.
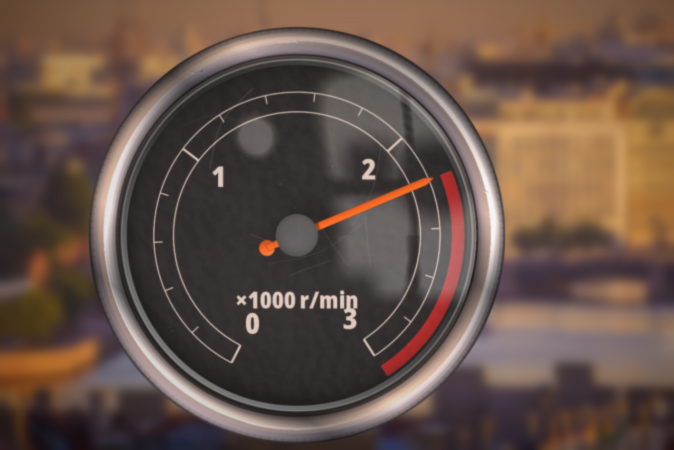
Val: 2200 rpm
